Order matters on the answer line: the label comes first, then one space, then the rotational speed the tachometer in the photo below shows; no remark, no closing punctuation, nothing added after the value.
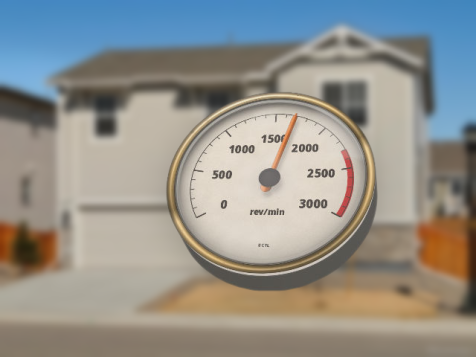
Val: 1700 rpm
